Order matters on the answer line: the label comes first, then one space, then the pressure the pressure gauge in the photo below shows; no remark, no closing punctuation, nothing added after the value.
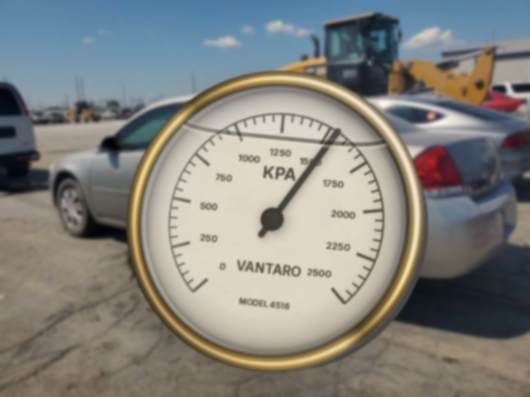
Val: 1550 kPa
